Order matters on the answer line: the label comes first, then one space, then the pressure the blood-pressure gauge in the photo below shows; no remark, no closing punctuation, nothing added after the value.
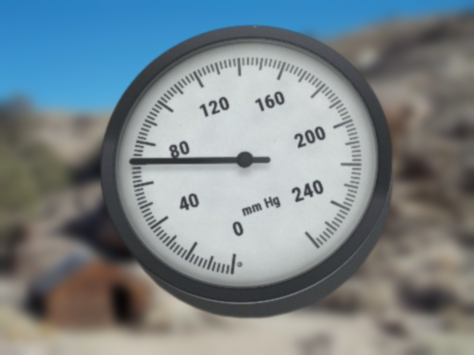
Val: 70 mmHg
